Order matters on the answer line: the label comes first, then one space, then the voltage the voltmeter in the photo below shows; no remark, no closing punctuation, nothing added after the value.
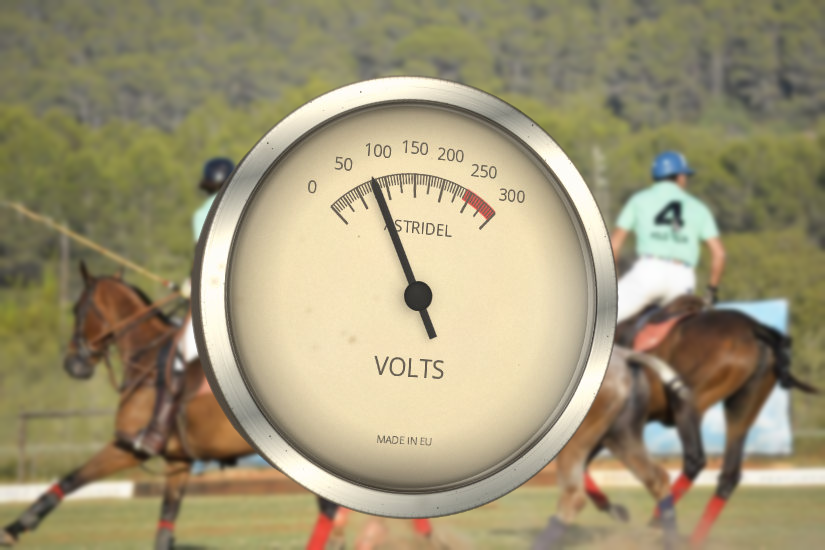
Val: 75 V
